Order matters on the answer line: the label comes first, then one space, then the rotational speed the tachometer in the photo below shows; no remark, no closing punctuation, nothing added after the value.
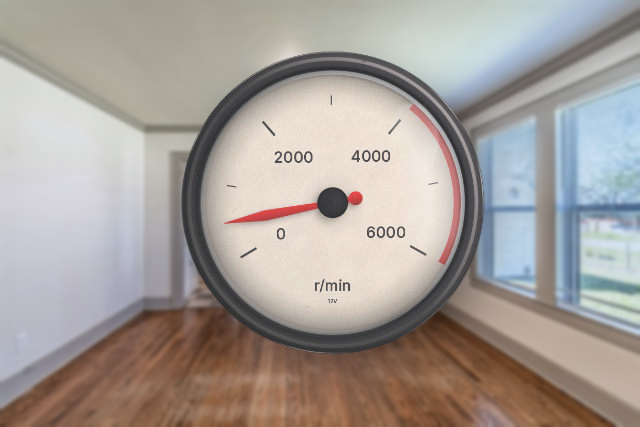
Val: 500 rpm
